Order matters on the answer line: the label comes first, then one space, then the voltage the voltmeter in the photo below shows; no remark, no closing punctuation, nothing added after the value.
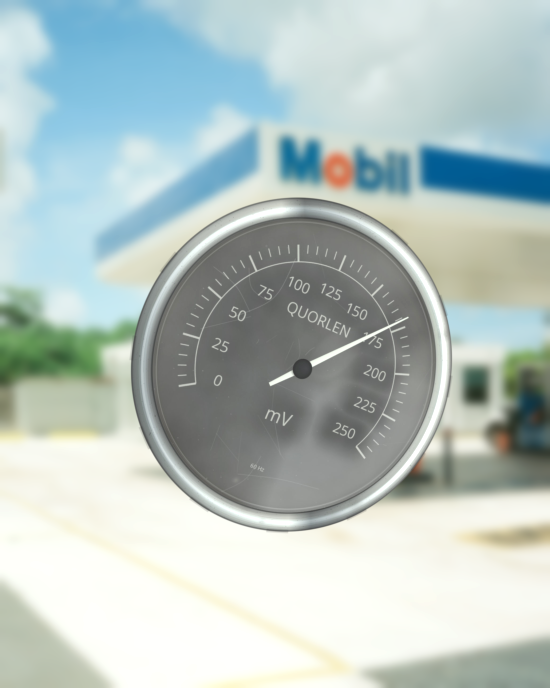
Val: 170 mV
